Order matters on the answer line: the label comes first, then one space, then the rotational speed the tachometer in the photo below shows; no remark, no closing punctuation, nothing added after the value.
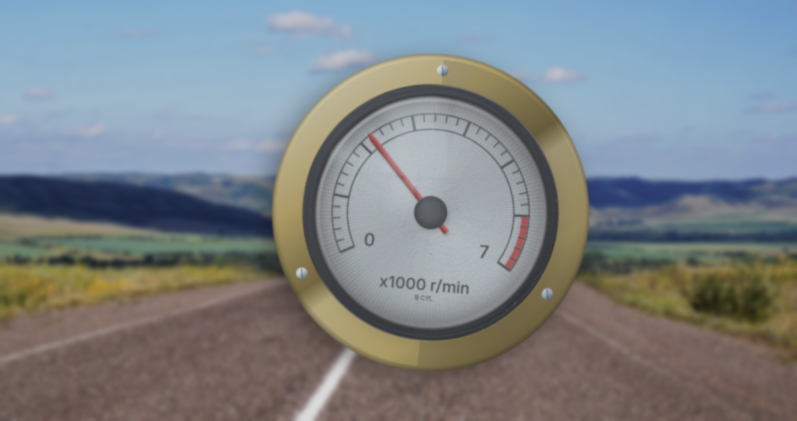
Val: 2200 rpm
